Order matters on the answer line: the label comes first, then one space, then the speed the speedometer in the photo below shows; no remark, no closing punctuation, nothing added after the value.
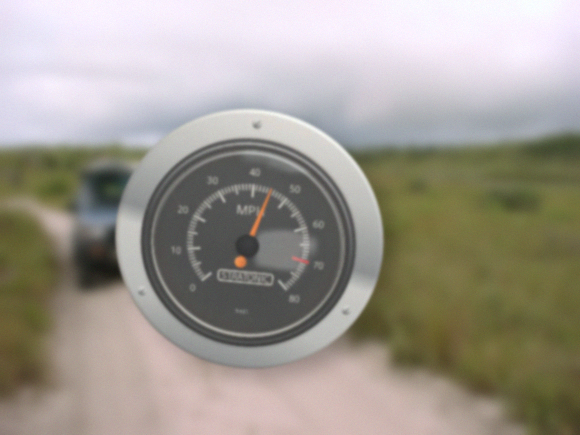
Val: 45 mph
